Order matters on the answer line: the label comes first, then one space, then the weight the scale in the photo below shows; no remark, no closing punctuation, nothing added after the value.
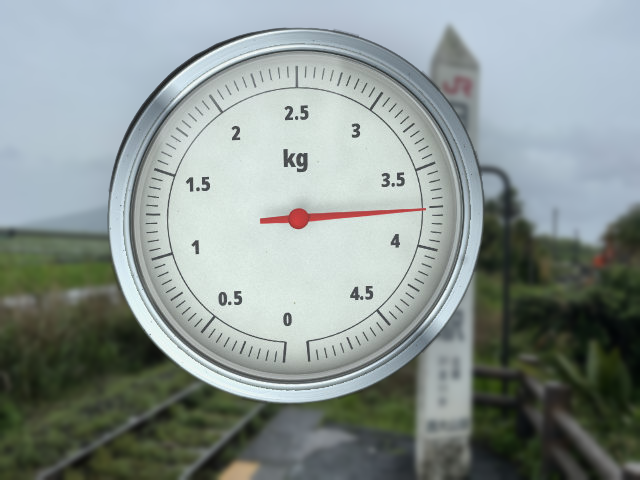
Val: 3.75 kg
